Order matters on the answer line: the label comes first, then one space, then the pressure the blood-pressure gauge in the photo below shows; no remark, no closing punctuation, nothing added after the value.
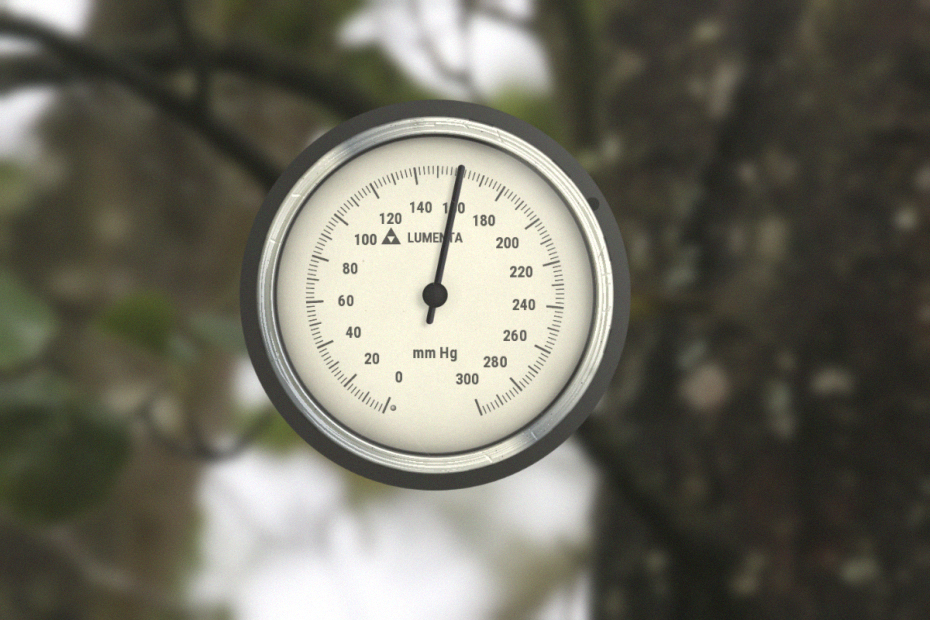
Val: 160 mmHg
